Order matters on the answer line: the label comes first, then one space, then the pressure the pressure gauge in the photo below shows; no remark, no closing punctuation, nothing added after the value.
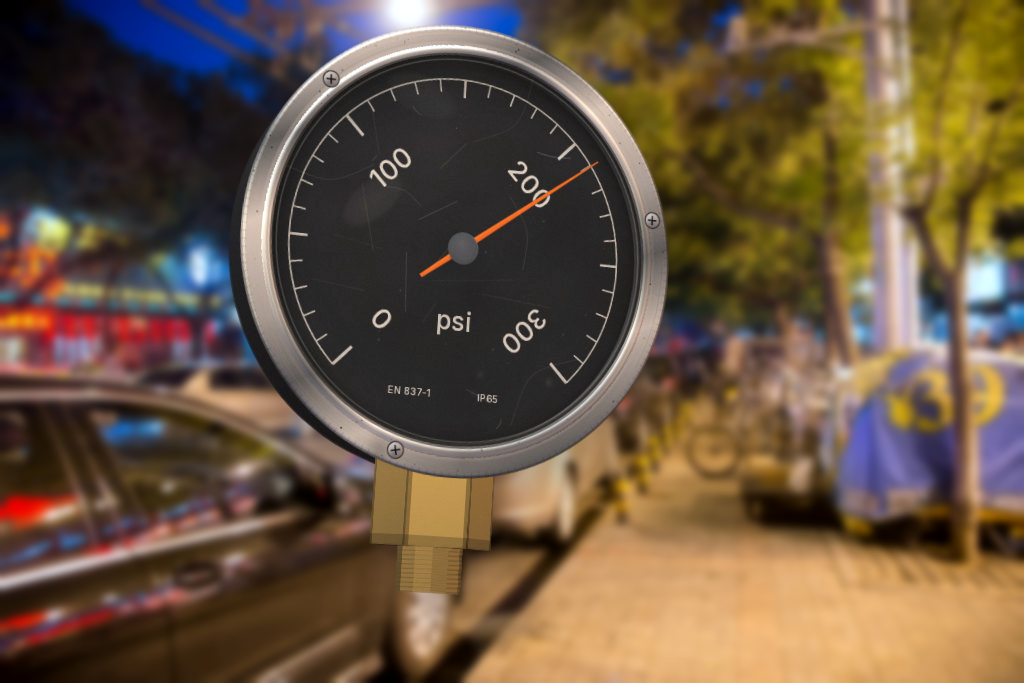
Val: 210 psi
